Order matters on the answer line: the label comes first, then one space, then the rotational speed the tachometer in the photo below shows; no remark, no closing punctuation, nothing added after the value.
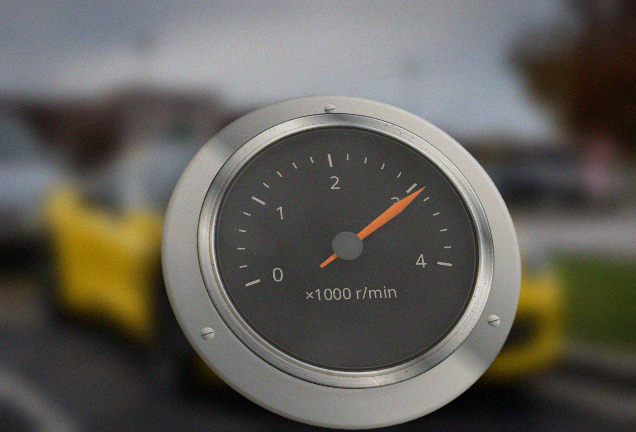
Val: 3100 rpm
